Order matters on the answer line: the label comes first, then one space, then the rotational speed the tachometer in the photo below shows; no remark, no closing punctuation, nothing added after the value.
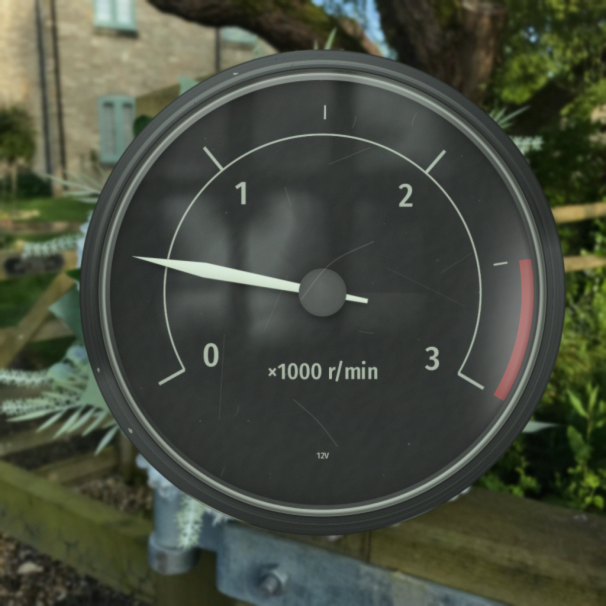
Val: 500 rpm
